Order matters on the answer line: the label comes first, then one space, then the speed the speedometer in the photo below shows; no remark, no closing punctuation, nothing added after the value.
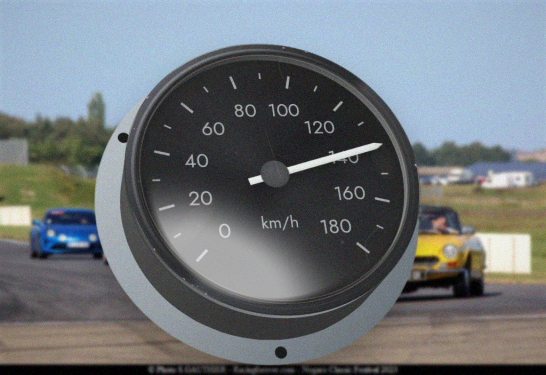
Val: 140 km/h
